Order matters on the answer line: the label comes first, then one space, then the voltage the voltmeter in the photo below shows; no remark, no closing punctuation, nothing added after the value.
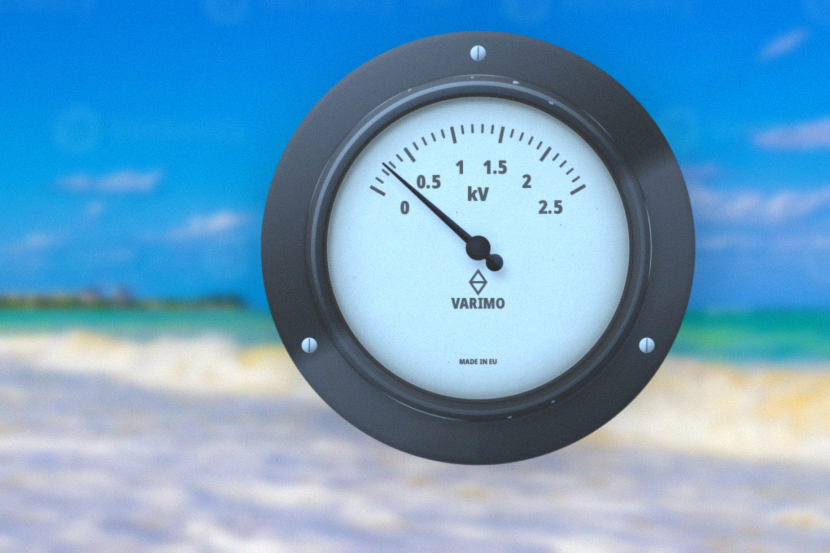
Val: 0.25 kV
